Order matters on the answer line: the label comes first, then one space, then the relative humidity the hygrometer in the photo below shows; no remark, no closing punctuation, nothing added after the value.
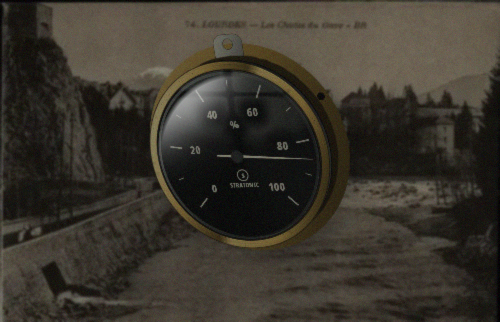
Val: 85 %
